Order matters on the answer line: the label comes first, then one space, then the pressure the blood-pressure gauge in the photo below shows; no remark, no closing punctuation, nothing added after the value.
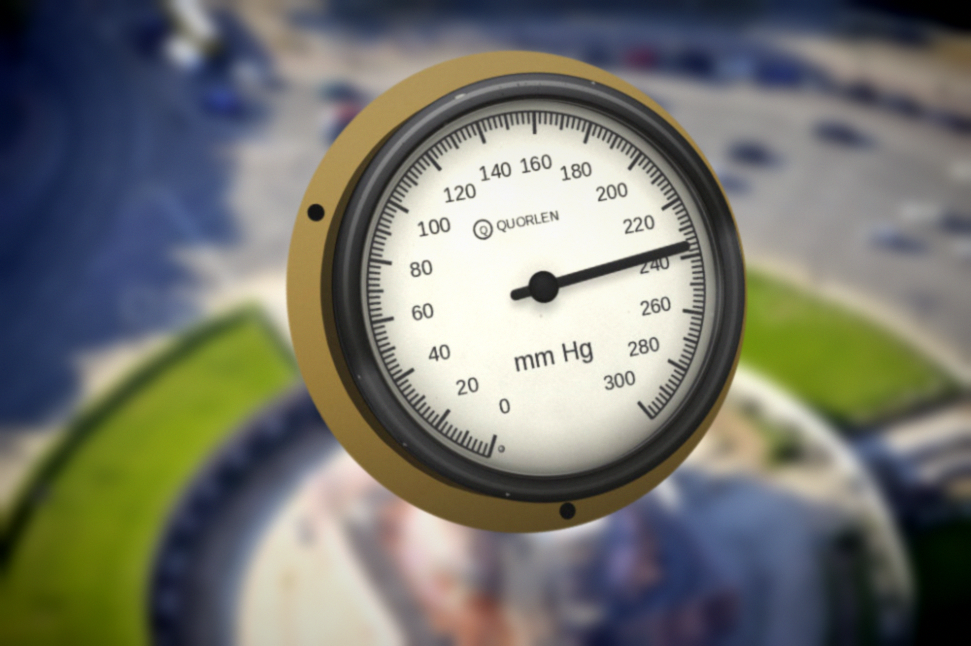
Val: 236 mmHg
